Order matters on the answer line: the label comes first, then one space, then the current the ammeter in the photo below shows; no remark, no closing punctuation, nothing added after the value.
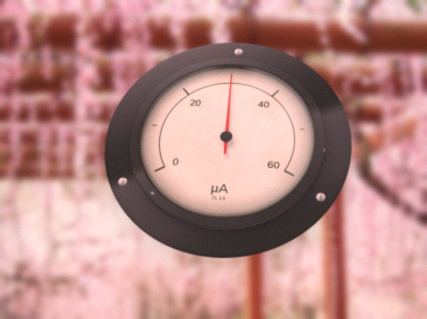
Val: 30 µA
